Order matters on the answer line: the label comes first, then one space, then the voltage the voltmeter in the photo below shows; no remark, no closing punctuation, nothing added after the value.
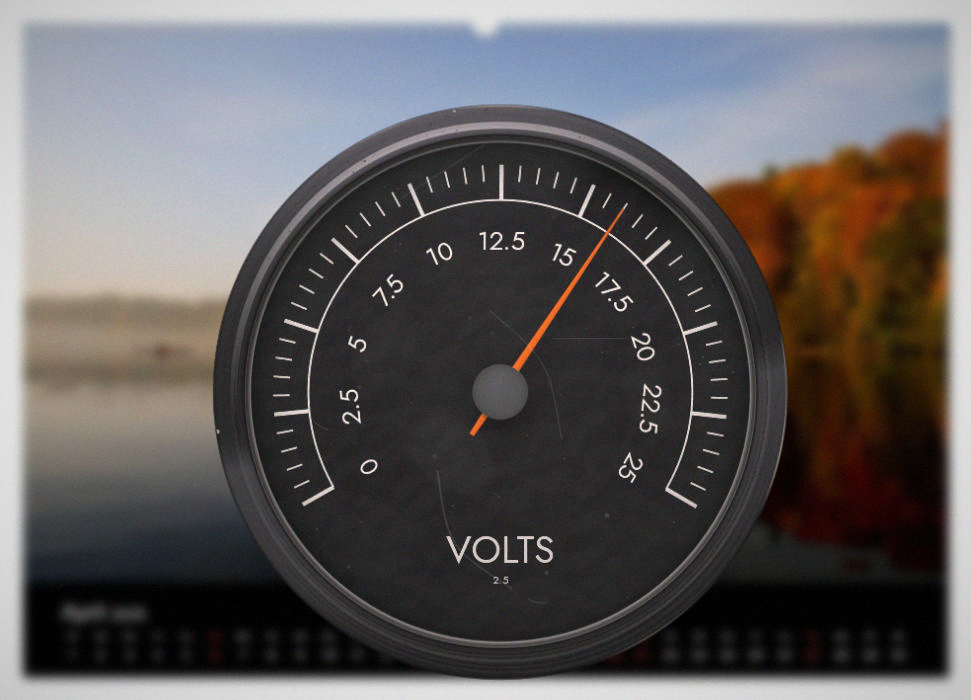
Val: 16 V
